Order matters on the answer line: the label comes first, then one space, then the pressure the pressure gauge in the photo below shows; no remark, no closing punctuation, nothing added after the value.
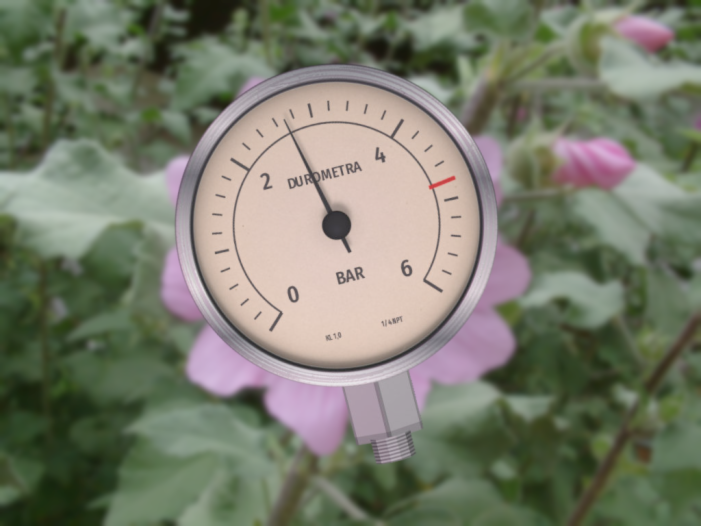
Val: 2.7 bar
